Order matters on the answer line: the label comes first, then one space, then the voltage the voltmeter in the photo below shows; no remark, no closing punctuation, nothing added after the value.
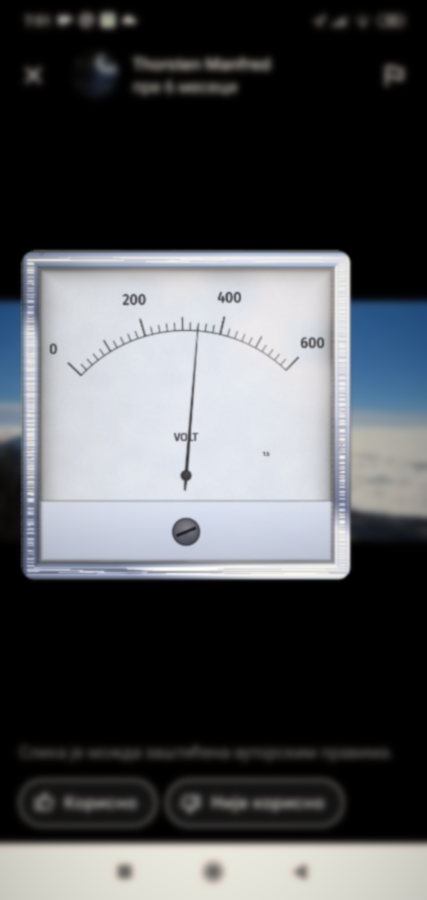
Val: 340 V
